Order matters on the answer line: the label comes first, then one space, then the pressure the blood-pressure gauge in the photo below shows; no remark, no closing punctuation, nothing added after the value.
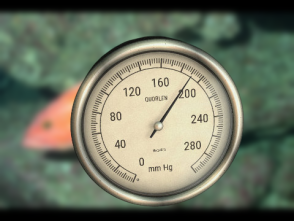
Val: 190 mmHg
